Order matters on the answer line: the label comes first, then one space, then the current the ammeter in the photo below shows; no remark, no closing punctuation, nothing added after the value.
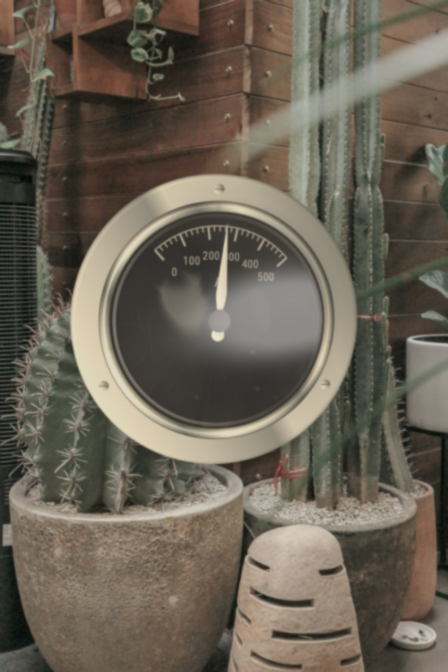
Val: 260 A
